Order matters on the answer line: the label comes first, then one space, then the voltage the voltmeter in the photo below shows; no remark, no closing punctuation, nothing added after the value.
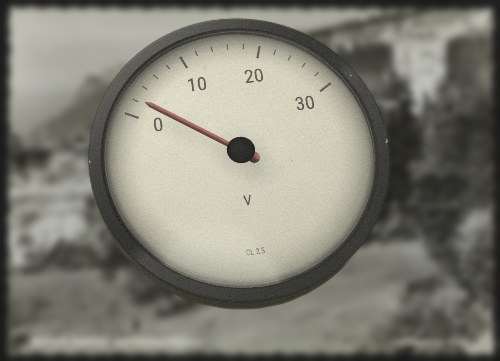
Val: 2 V
